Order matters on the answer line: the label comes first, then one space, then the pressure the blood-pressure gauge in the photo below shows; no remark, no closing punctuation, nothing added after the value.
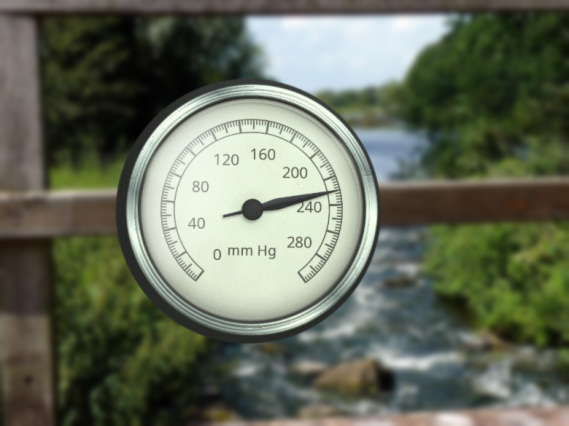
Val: 230 mmHg
